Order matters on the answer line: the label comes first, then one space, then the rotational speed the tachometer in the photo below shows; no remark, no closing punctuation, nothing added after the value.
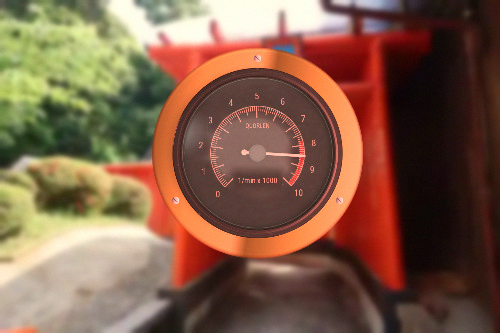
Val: 8500 rpm
